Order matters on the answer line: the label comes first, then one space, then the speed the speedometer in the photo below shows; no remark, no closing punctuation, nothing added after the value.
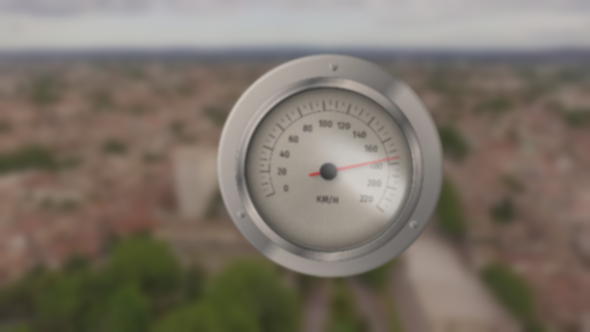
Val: 175 km/h
